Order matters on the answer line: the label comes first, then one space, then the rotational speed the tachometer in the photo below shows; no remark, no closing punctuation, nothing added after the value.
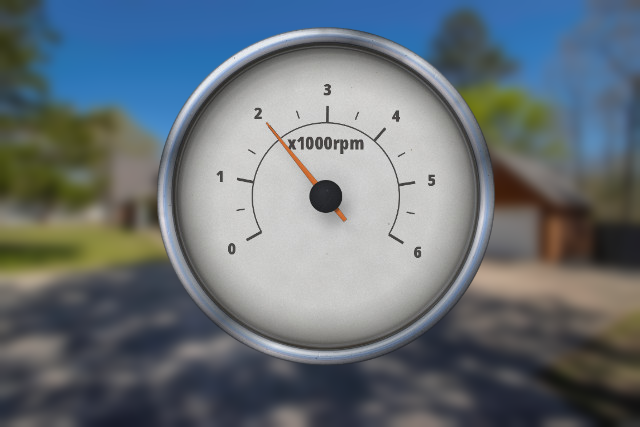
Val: 2000 rpm
